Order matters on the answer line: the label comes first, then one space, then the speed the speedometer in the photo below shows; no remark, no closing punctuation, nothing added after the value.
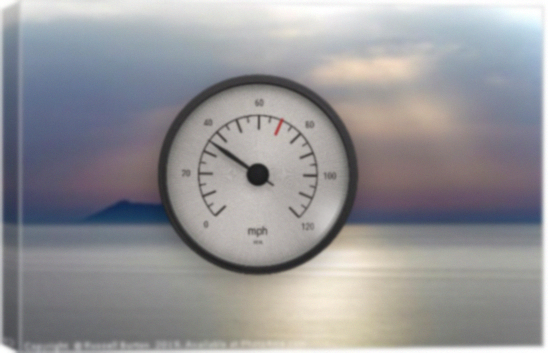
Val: 35 mph
